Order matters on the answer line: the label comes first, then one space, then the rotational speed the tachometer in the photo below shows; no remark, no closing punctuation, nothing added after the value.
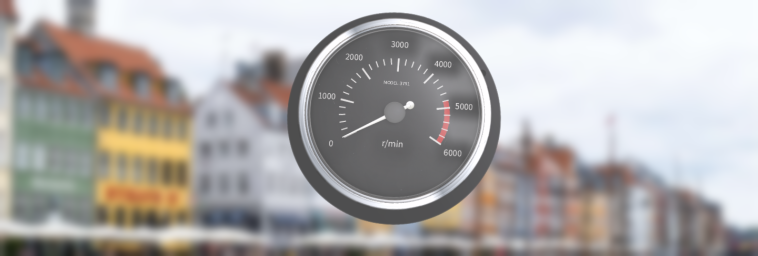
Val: 0 rpm
